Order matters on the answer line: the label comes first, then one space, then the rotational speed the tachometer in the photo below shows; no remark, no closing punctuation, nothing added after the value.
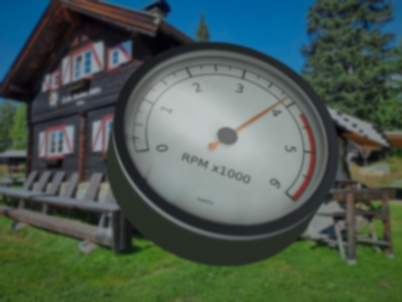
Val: 3875 rpm
